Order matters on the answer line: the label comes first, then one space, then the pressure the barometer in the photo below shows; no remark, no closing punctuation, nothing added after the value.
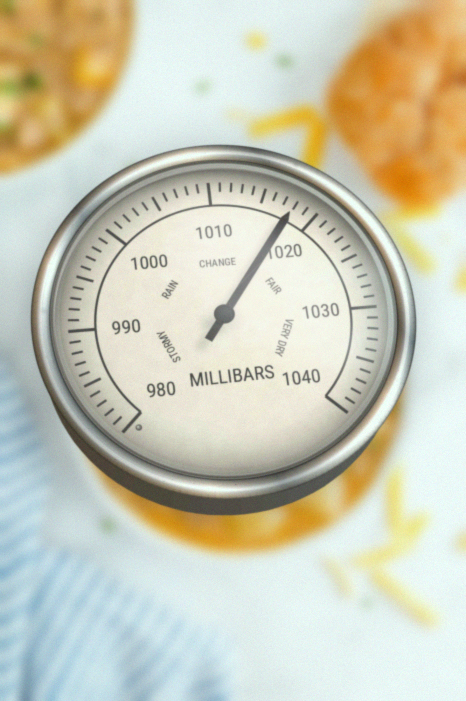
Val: 1018 mbar
